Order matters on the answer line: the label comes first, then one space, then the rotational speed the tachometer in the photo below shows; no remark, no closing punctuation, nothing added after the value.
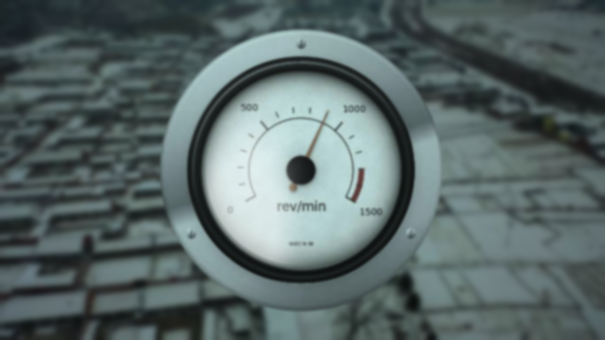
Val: 900 rpm
